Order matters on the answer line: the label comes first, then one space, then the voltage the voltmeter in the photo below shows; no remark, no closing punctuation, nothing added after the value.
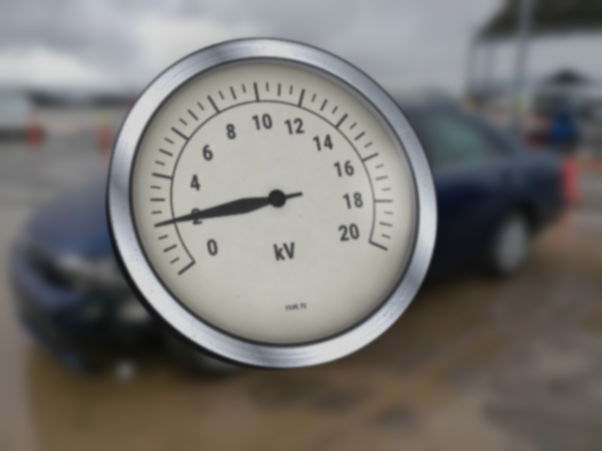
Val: 2 kV
